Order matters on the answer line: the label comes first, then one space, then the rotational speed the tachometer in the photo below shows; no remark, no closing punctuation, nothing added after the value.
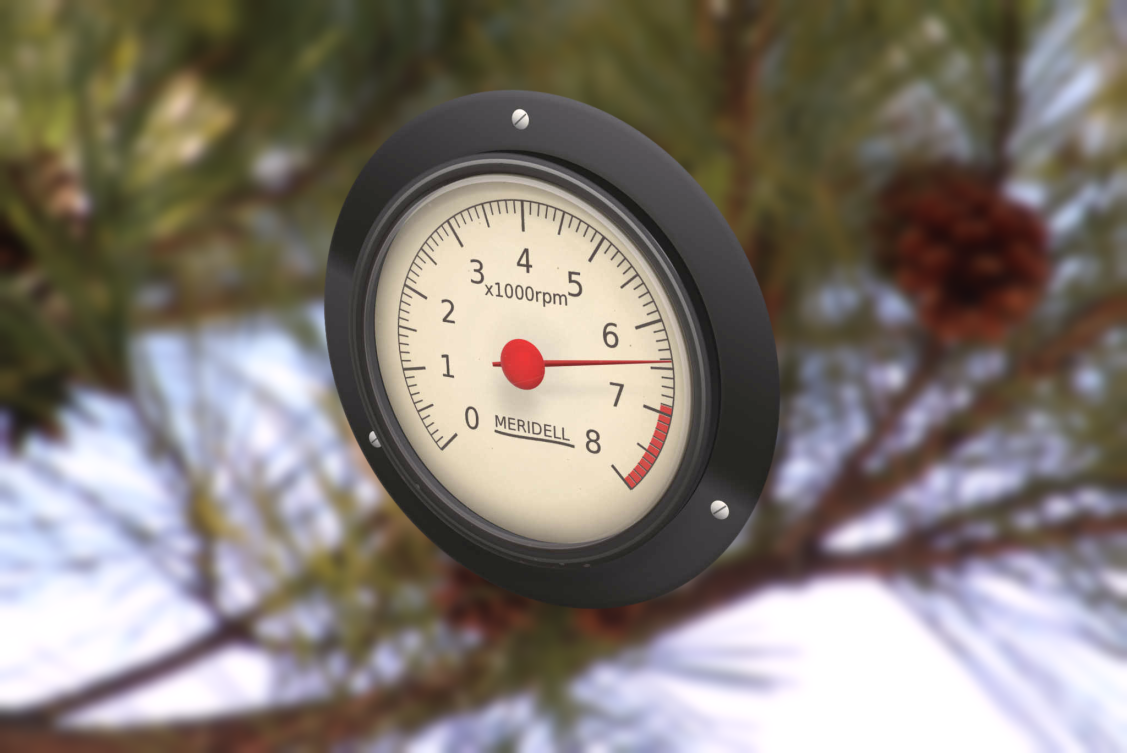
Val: 6400 rpm
